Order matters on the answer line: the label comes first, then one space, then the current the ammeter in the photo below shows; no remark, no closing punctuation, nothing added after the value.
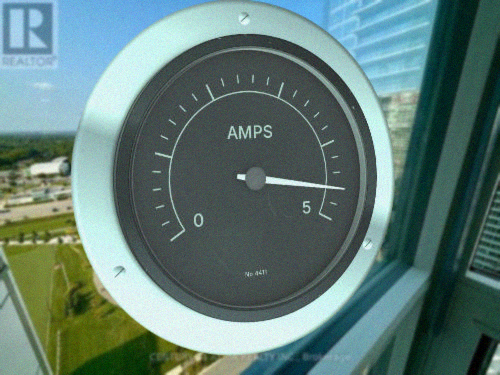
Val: 4.6 A
